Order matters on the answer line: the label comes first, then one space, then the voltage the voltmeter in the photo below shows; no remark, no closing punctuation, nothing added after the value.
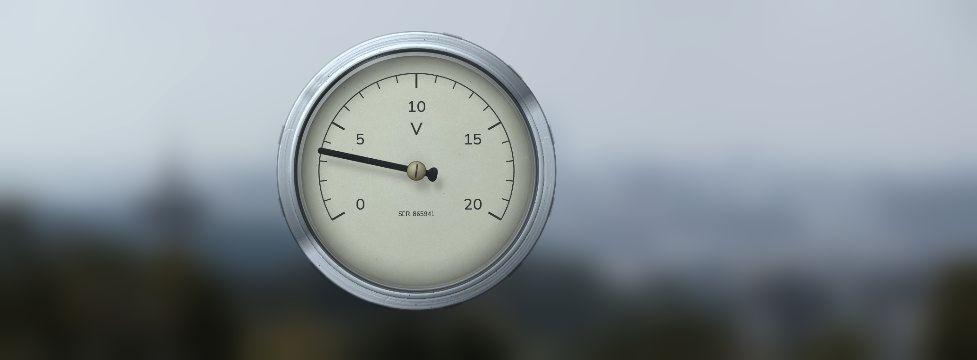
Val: 3.5 V
